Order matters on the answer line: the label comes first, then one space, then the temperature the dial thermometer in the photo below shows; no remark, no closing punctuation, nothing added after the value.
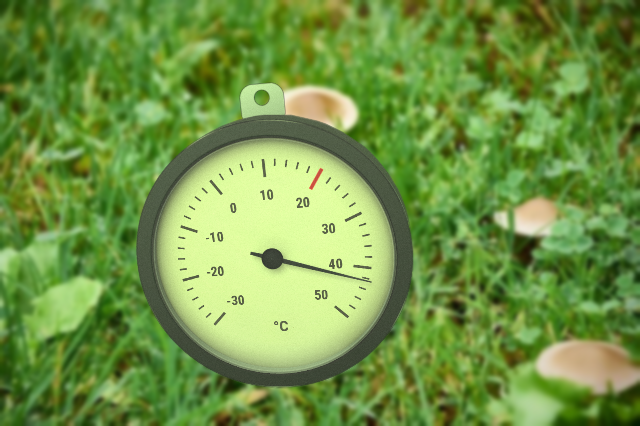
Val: 42 °C
